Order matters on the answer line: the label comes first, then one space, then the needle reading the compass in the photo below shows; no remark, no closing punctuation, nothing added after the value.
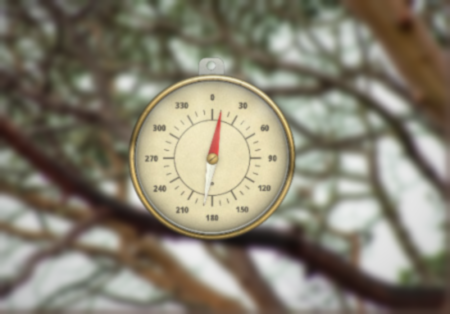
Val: 10 °
